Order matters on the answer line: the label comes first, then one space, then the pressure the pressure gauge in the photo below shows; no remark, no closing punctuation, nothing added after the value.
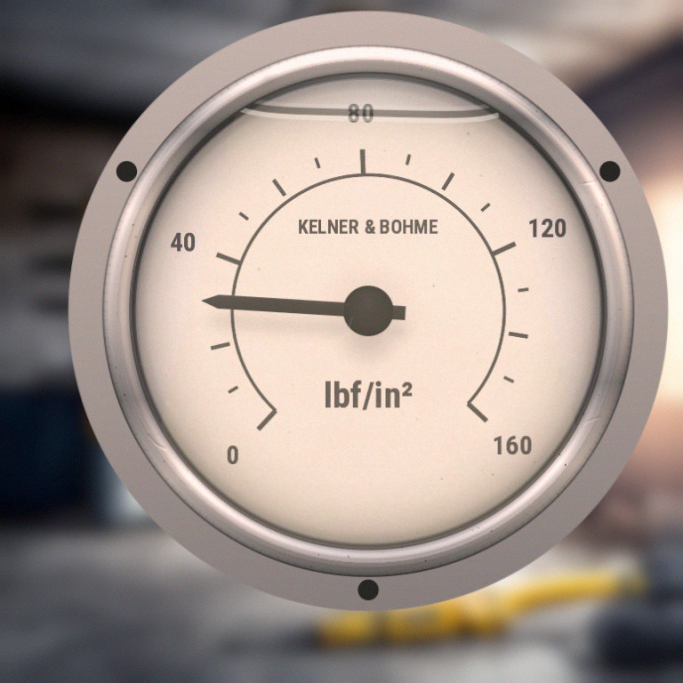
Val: 30 psi
